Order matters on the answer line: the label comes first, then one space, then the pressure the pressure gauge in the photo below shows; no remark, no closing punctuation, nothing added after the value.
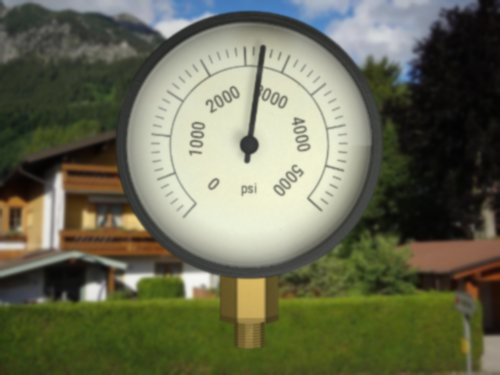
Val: 2700 psi
